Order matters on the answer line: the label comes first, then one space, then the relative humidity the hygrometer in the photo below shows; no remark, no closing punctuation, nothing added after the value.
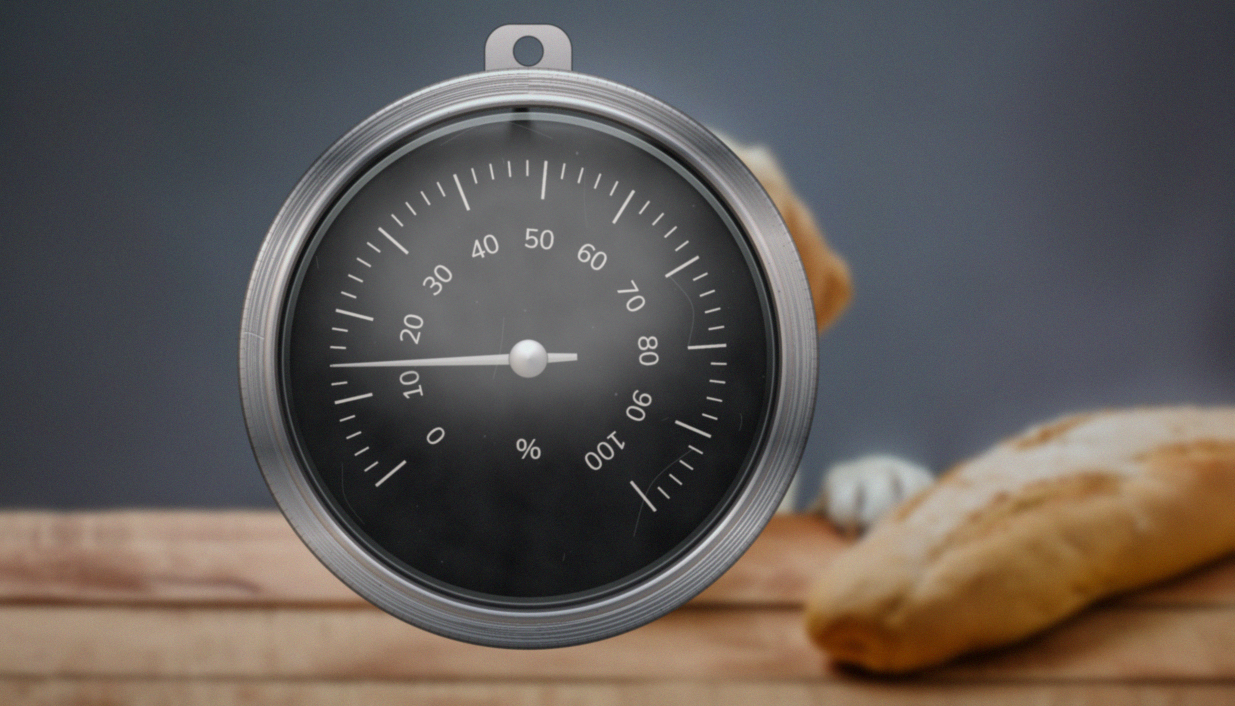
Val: 14 %
